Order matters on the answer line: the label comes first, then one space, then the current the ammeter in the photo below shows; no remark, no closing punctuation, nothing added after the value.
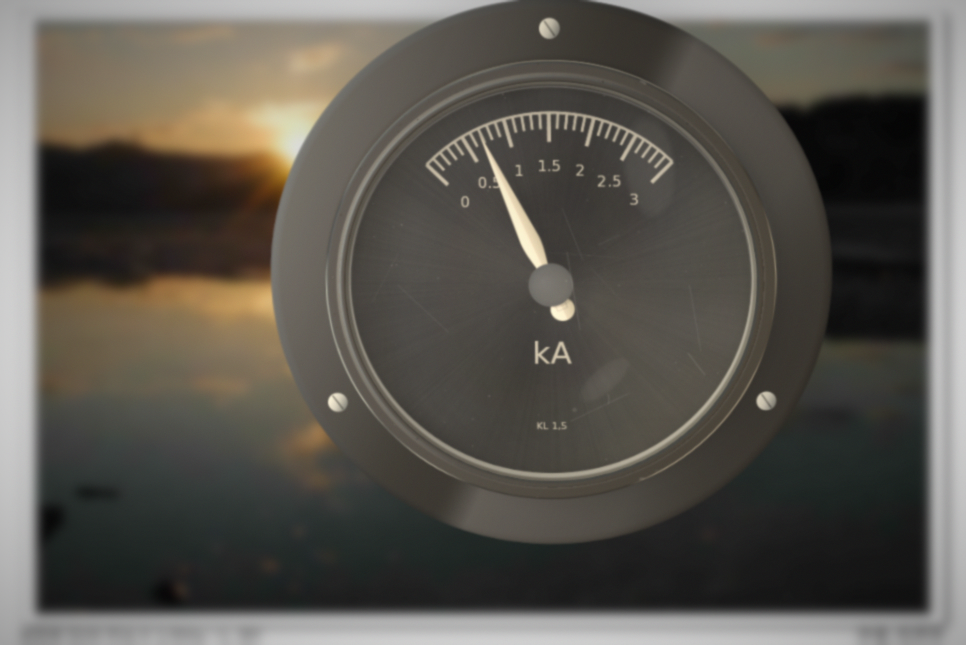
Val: 0.7 kA
